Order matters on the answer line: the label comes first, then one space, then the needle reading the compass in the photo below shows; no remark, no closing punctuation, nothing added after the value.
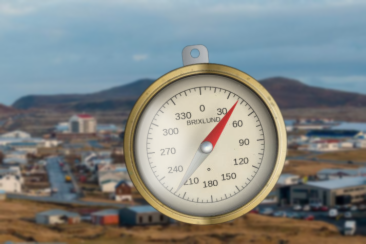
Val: 40 °
